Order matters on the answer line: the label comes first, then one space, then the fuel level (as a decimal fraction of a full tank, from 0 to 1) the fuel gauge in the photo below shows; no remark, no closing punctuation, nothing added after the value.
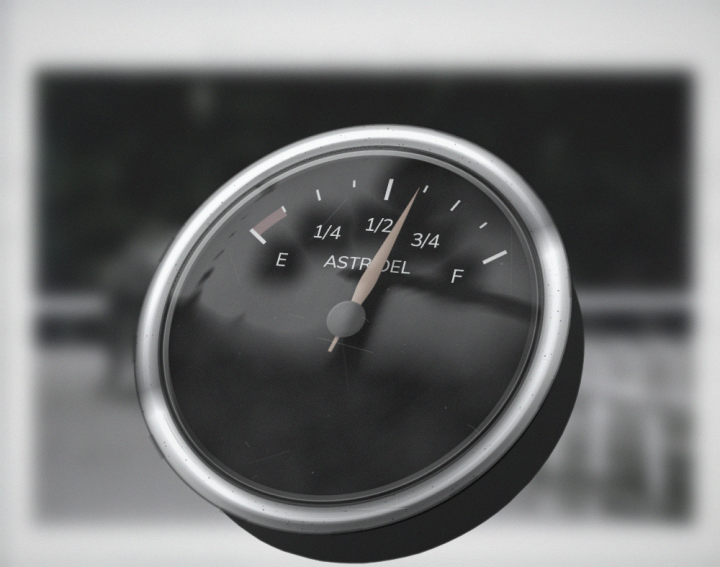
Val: 0.625
